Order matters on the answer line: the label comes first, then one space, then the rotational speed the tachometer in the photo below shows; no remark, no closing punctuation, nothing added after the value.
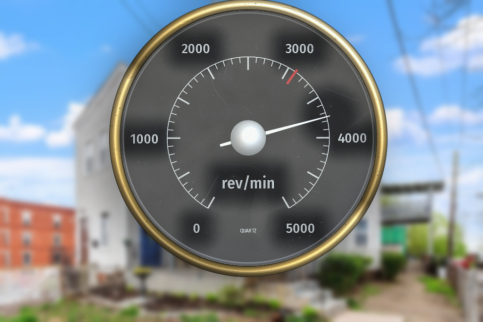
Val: 3750 rpm
